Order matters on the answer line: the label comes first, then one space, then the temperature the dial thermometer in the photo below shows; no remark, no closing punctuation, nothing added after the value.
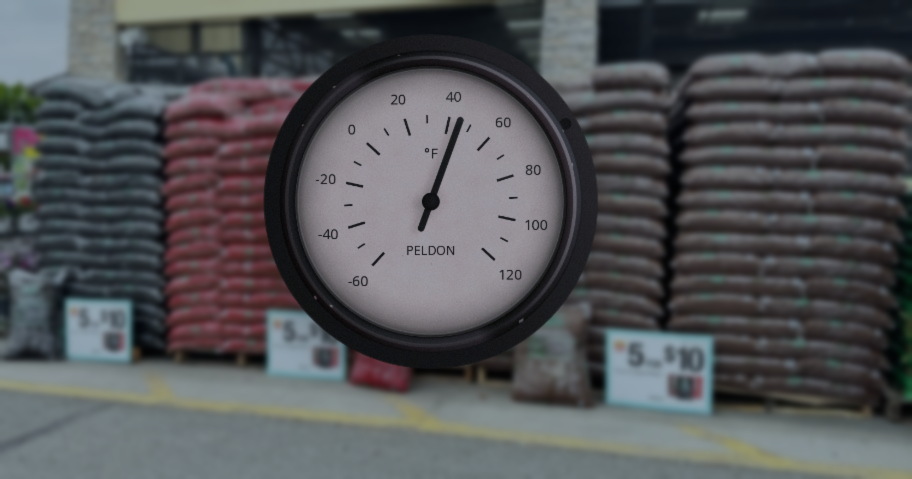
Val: 45 °F
